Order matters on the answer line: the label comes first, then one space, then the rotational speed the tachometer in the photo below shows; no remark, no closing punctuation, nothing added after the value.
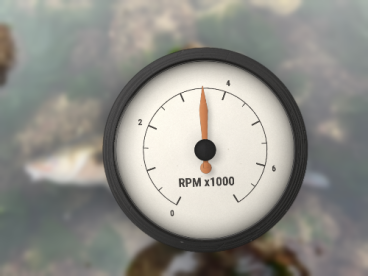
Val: 3500 rpm
